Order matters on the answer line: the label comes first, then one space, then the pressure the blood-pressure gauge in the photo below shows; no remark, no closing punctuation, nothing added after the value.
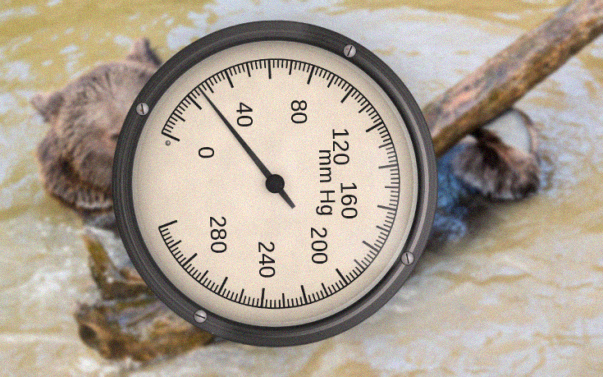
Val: 26 mmHg
